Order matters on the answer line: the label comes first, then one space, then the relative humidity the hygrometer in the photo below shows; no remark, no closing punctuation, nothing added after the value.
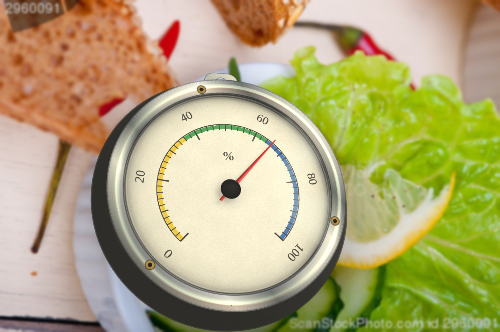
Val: 66 %
